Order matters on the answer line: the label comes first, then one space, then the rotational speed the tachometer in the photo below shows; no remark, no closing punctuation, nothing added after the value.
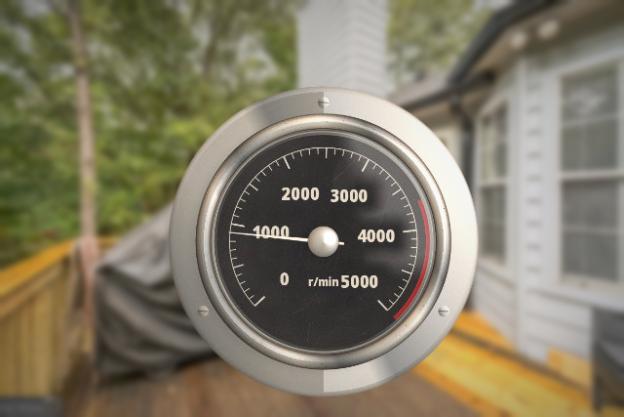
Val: 900 rpm
